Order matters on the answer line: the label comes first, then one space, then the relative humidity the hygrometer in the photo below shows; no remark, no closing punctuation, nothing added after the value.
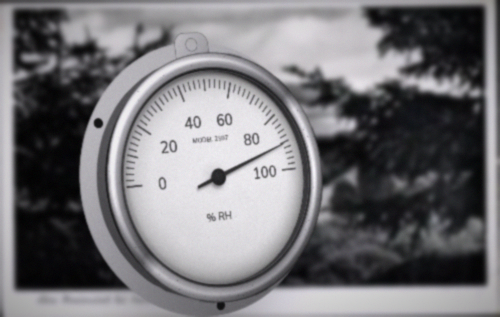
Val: 90 %
